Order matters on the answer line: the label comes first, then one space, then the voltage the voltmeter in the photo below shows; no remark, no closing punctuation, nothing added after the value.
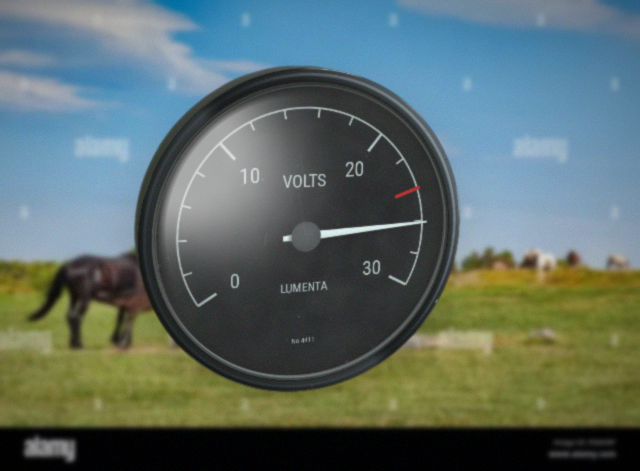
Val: 26 V
